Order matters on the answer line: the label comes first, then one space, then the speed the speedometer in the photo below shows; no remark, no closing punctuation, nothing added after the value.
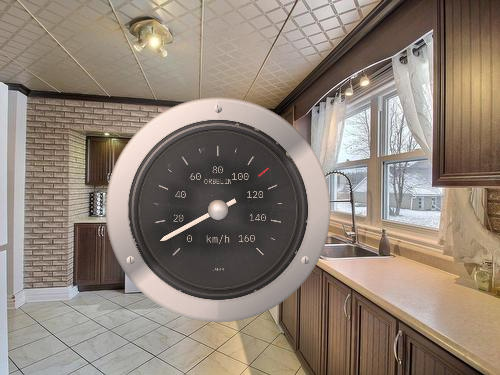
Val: 10 km/h
